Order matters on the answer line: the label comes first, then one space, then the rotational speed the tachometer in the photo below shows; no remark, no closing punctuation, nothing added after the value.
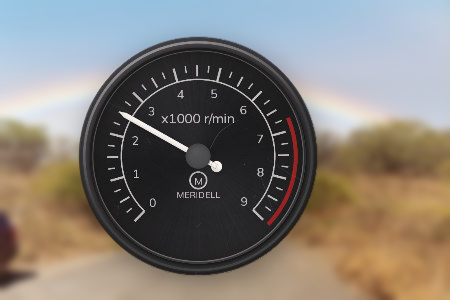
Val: 2500 rpm
